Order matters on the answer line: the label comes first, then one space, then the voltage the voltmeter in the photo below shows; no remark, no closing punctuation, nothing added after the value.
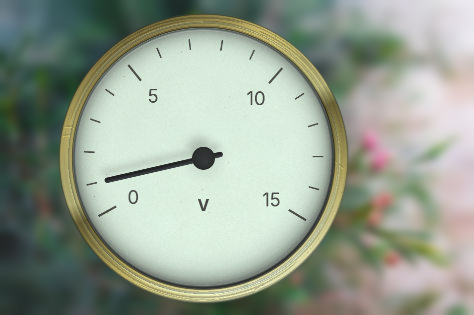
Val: 1 V
